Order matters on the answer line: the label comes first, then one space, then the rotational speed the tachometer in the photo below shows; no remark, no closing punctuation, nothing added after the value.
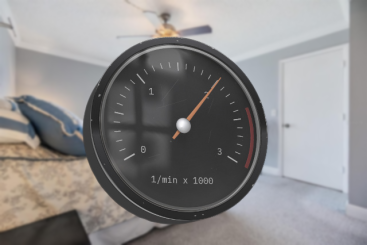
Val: 2000 rpm
